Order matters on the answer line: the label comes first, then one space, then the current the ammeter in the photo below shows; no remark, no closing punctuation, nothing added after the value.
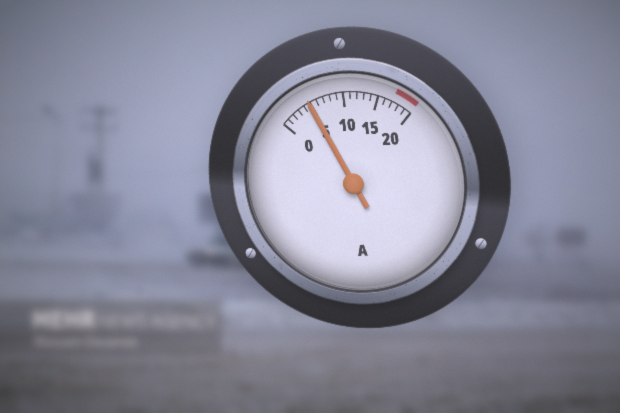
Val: 5 A
